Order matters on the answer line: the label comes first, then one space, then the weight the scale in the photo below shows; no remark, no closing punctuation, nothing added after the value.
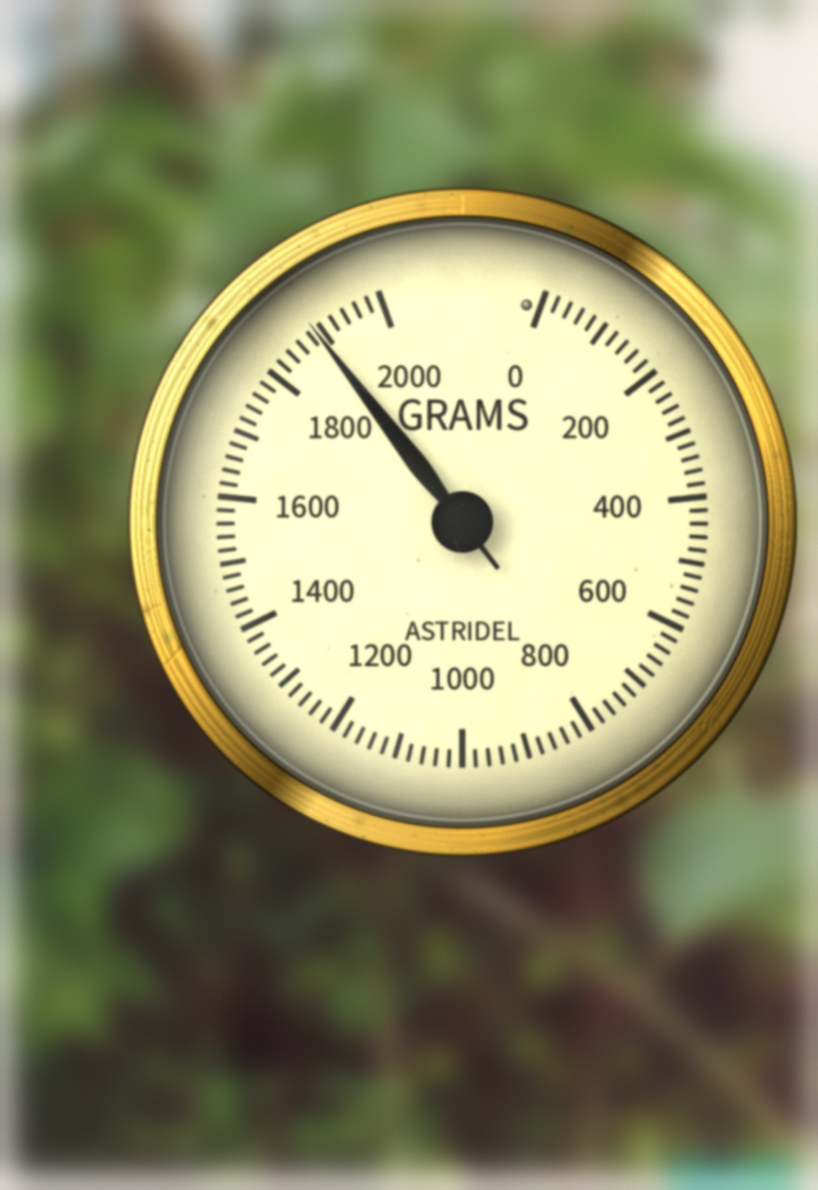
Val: 1890 g
